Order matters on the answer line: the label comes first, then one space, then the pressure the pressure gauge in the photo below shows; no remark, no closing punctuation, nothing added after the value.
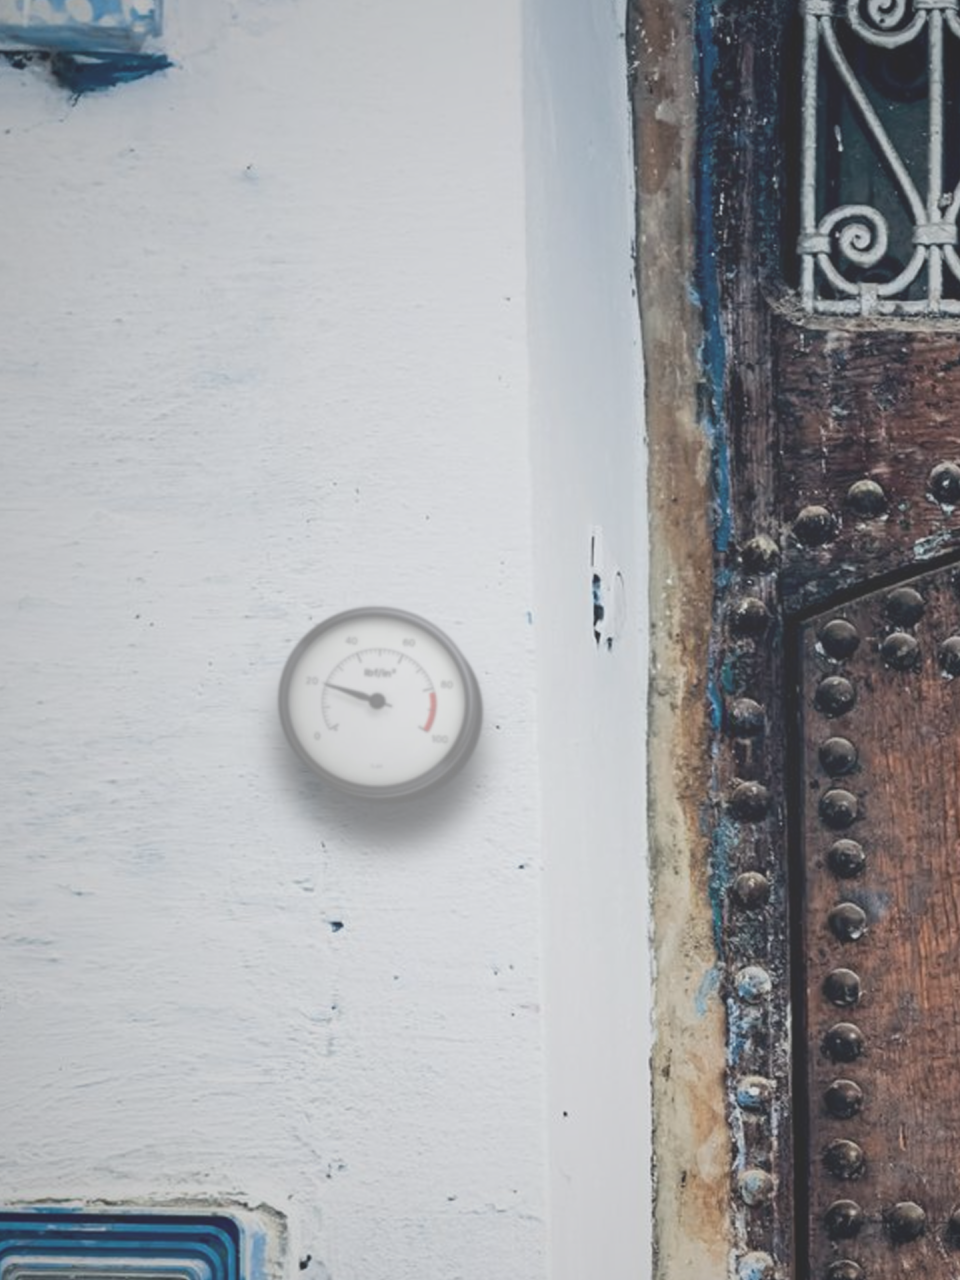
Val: 20 psi
